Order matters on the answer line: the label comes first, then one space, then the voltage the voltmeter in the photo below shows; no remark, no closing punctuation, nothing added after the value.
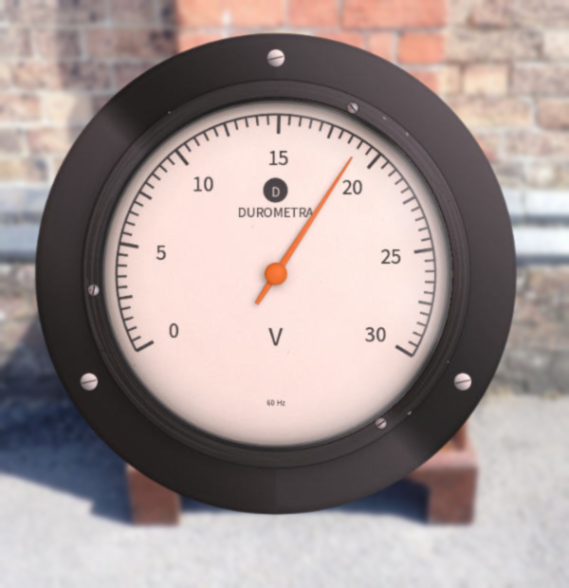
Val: 19 V
